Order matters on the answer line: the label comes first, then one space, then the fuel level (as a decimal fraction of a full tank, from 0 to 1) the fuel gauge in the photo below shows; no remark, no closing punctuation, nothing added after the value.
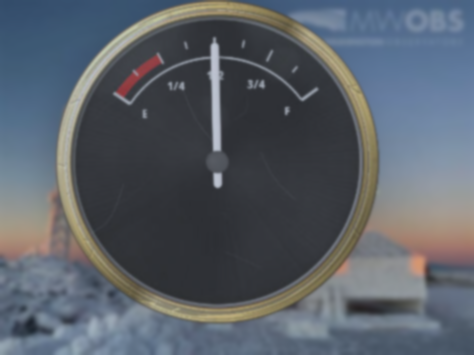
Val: 0.5
